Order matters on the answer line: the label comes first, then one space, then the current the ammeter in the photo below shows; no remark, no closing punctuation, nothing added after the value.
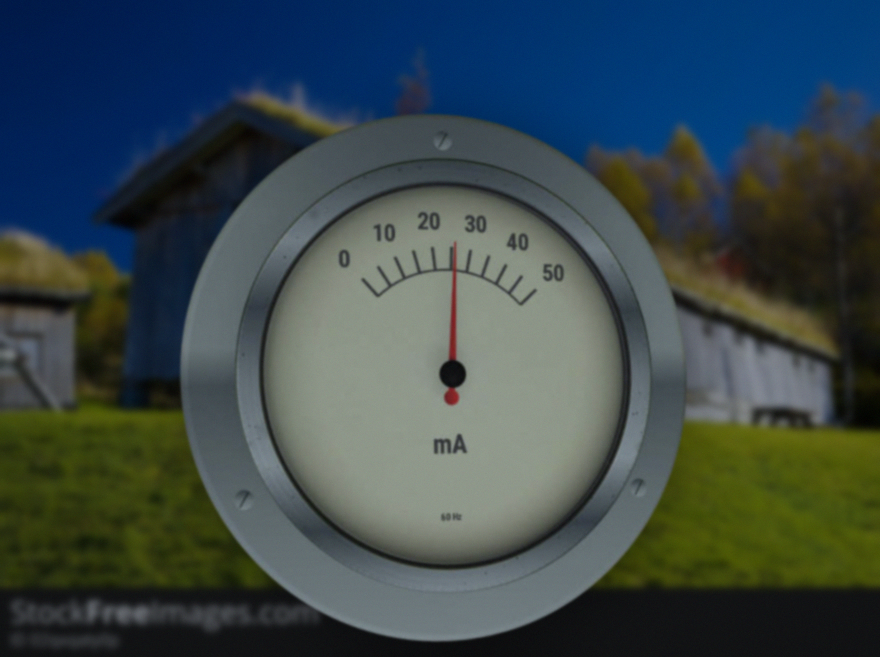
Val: 25 mA
